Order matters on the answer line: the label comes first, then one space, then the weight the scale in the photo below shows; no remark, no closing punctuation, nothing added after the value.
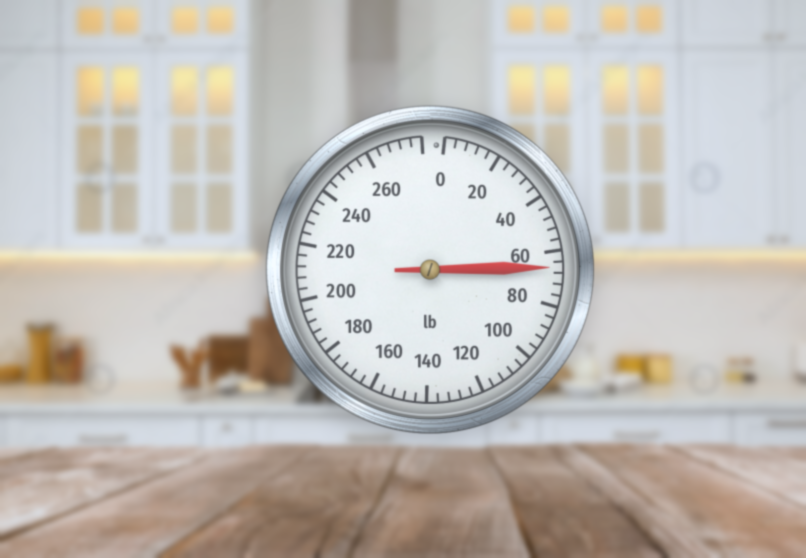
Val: 66 lb
